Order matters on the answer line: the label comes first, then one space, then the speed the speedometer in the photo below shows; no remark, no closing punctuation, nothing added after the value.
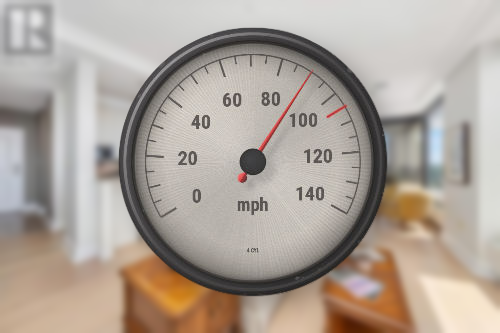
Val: 90 mph
